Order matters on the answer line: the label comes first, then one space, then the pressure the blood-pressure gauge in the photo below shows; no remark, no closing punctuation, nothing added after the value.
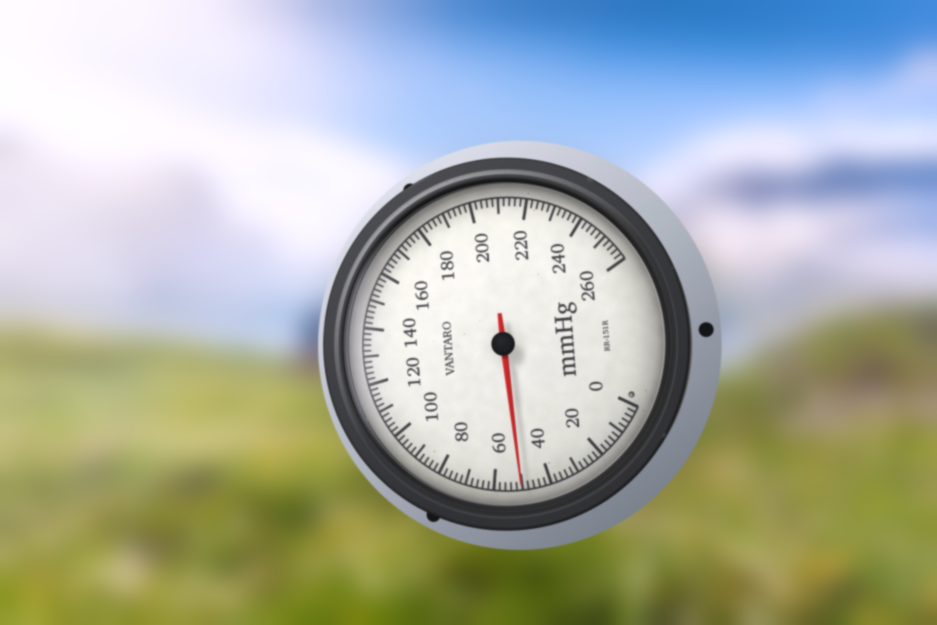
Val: 50 mmHg
